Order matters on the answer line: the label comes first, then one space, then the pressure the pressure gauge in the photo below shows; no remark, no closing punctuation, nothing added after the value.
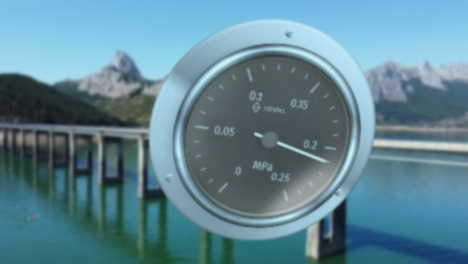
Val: 0.21 MPa
